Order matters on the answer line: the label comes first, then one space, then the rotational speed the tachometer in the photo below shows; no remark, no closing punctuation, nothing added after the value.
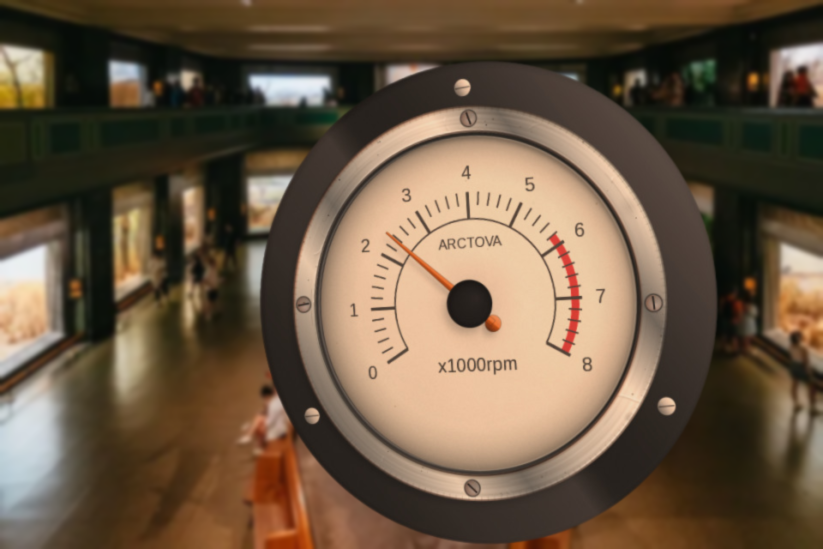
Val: 2400 rpm
